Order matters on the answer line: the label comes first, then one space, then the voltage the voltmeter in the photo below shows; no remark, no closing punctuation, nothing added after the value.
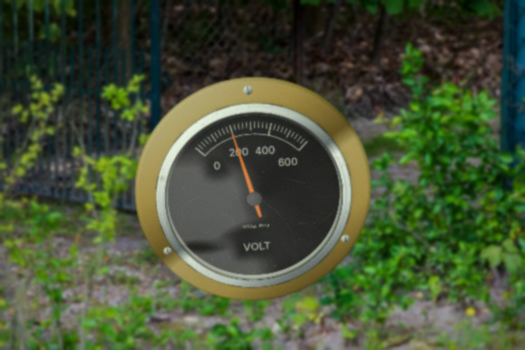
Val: 200 V
